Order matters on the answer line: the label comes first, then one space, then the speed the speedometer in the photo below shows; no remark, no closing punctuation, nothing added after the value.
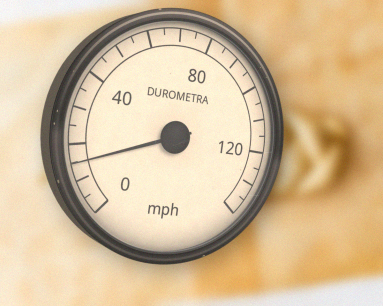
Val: 15 mph
